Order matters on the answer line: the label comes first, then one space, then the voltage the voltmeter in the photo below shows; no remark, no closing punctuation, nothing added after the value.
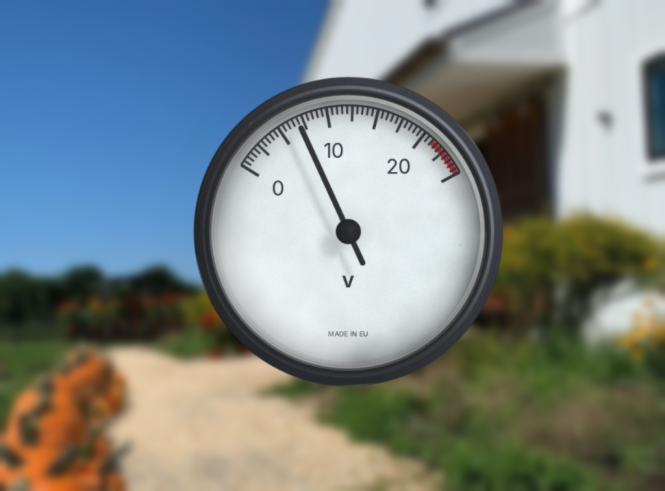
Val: 7 V
